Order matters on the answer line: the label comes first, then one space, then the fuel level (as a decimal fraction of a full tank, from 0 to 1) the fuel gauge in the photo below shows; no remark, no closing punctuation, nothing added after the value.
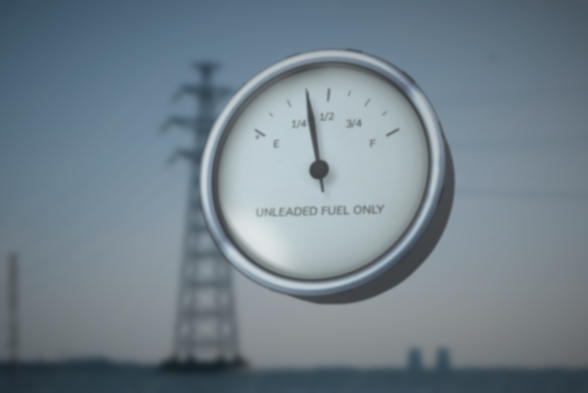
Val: 0.375
